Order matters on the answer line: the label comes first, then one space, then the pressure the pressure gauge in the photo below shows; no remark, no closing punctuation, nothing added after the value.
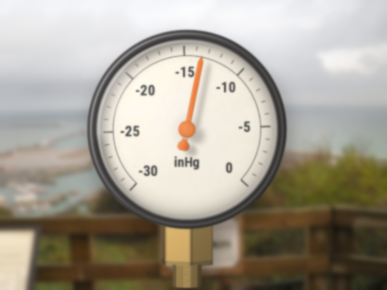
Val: -13.5 inHg
